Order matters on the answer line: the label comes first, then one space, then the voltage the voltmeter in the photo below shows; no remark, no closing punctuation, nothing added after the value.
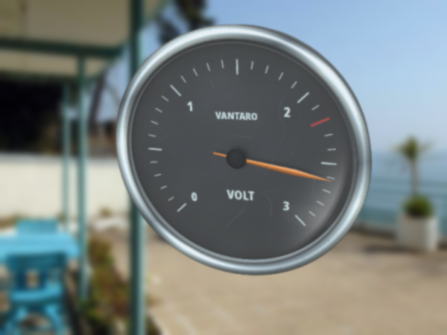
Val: 2.6 V
